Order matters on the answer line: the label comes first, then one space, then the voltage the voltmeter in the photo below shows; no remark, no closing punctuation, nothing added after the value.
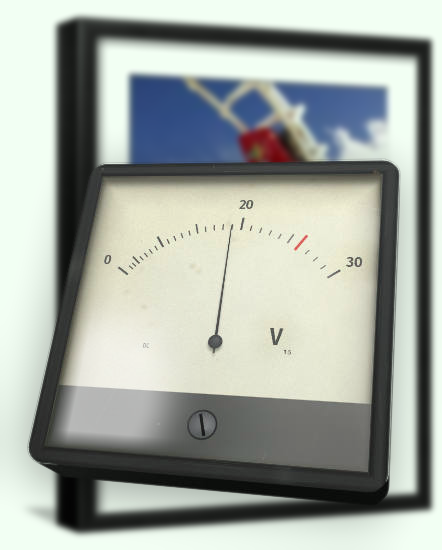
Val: 19 V
